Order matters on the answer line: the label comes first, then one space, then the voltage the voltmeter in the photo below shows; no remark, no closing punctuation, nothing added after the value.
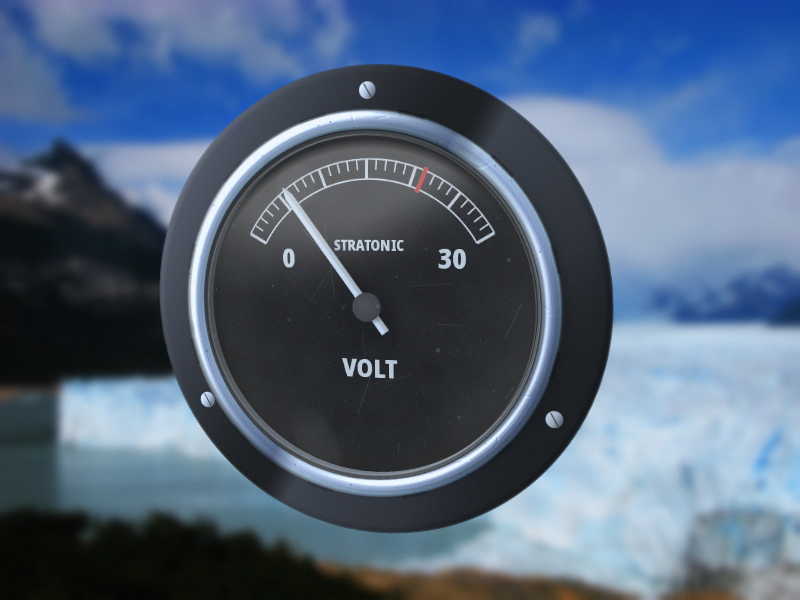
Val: 6 V
